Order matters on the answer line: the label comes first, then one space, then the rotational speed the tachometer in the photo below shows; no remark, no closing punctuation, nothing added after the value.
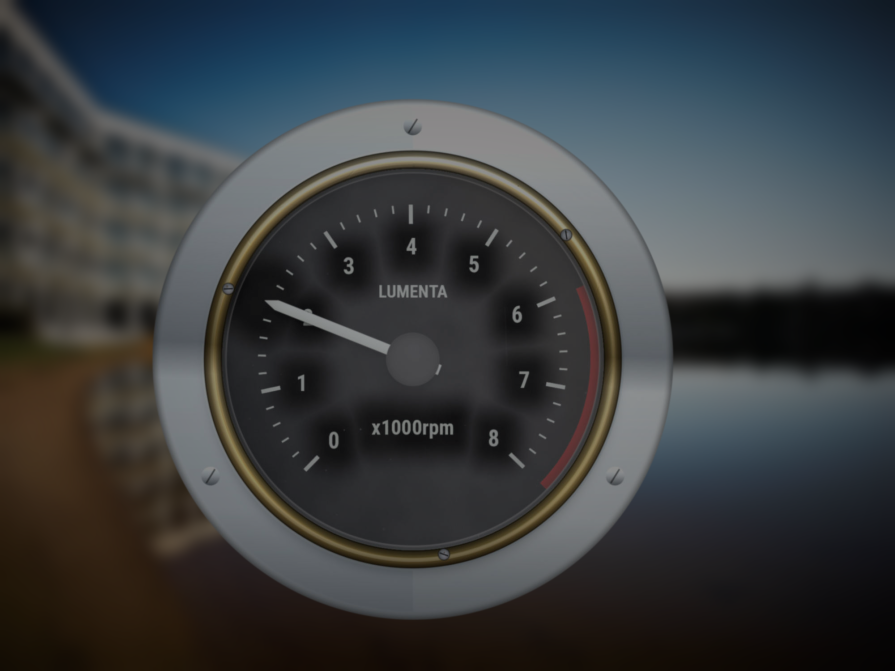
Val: 2000 rpm
